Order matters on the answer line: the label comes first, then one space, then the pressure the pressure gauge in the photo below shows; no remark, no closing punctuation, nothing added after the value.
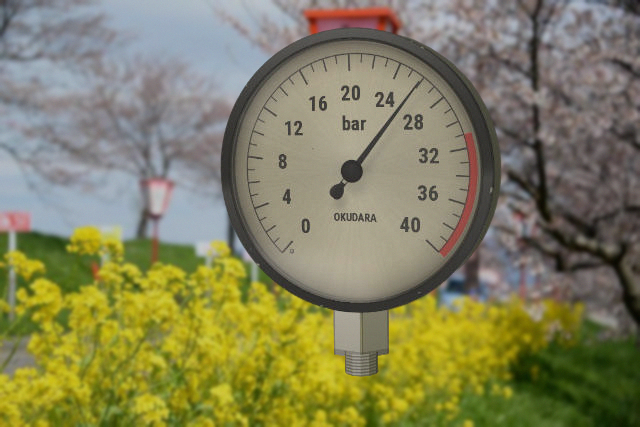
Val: 26 bar
